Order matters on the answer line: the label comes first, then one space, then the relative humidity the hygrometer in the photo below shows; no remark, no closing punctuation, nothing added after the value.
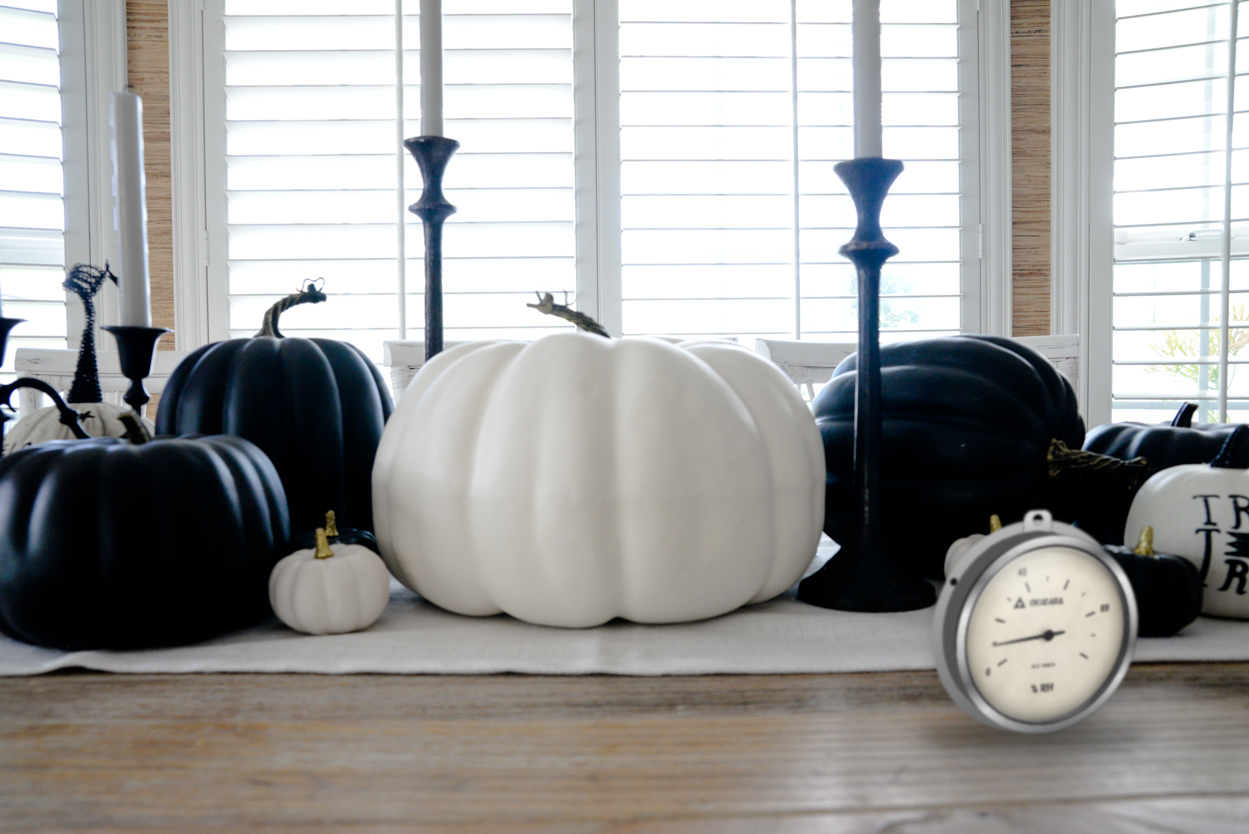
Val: 10 %
